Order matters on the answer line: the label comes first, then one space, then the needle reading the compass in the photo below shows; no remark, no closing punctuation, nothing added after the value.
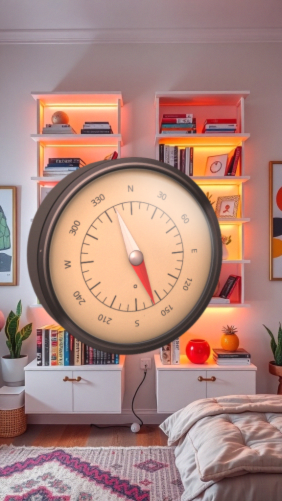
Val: 160 °
